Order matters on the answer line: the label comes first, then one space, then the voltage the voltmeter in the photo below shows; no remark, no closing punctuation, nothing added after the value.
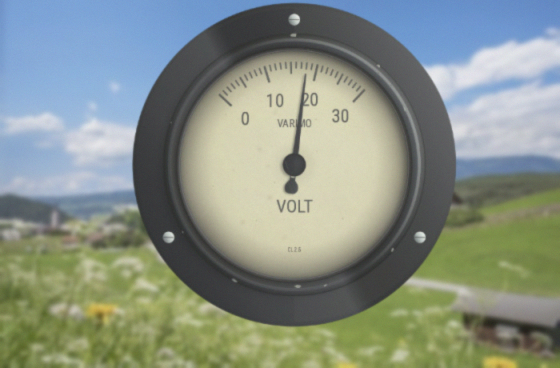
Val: 18 V
